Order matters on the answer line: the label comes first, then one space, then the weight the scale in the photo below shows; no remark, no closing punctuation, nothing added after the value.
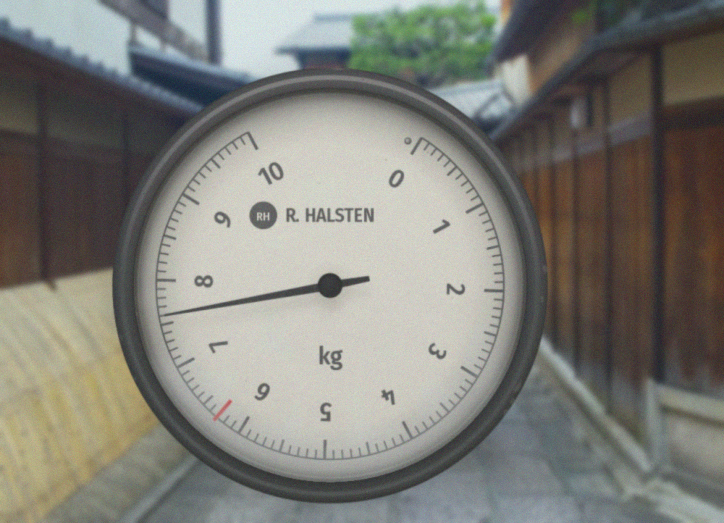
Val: 7.6 kg
